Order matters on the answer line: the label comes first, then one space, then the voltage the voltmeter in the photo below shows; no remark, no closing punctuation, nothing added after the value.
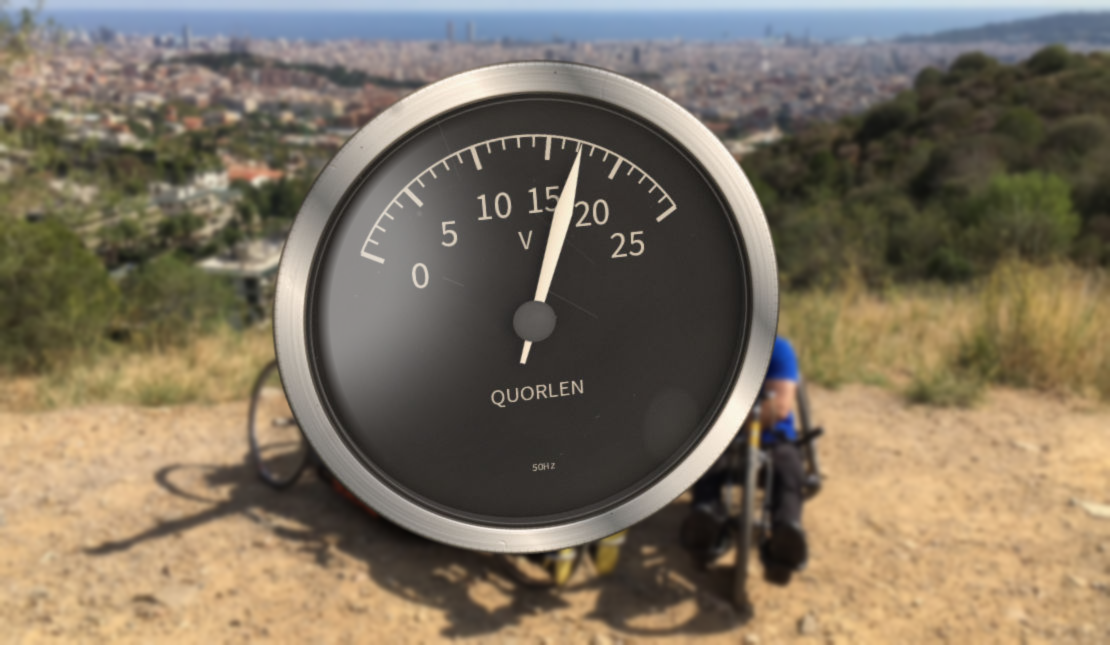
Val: 17 V
